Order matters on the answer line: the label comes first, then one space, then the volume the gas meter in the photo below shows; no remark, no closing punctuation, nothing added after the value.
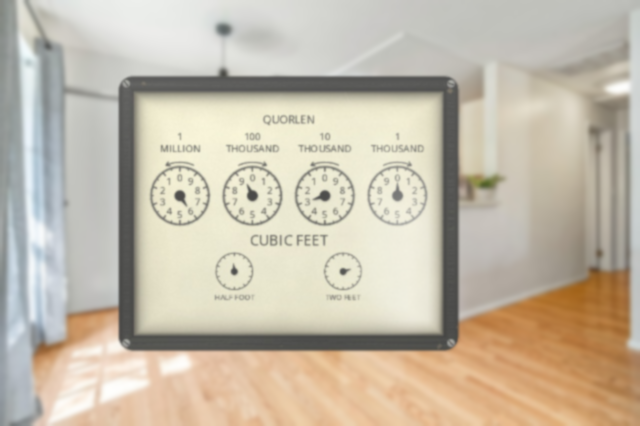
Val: 593000 ft³
